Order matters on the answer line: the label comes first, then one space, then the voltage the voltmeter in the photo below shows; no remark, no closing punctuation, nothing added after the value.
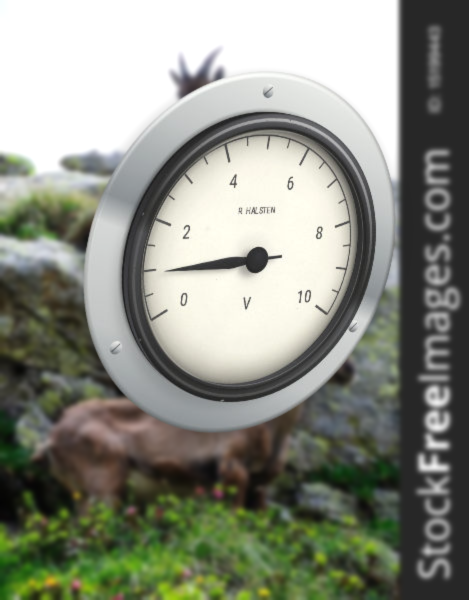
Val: 1 V
